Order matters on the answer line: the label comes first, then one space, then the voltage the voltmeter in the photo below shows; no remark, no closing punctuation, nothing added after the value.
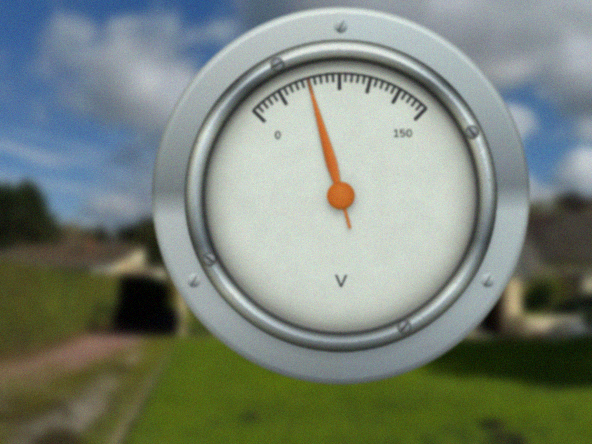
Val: 50 V
